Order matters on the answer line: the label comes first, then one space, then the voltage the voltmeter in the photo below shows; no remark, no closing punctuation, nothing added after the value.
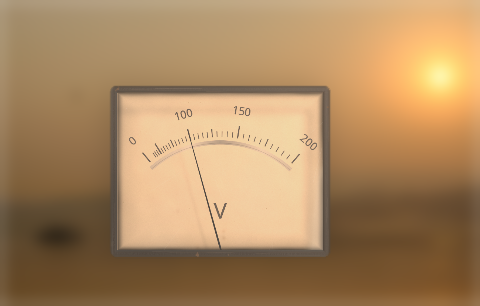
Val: 100 V
